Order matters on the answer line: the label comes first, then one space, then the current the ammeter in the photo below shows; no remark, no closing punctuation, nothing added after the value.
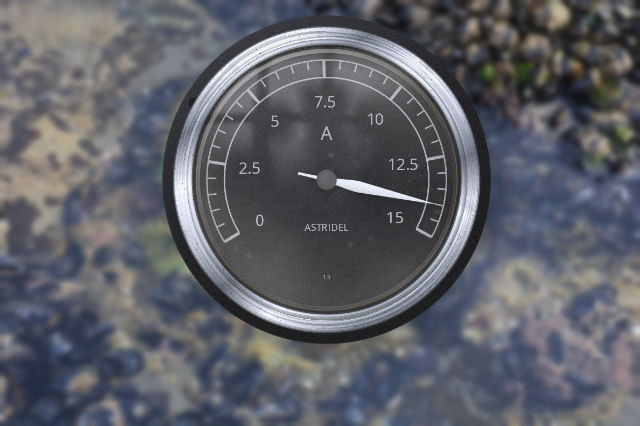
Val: 14 A
